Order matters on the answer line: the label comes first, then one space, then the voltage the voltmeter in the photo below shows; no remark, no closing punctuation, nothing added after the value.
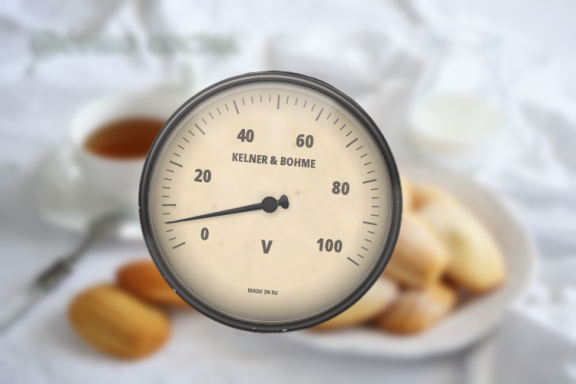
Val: 6 V
